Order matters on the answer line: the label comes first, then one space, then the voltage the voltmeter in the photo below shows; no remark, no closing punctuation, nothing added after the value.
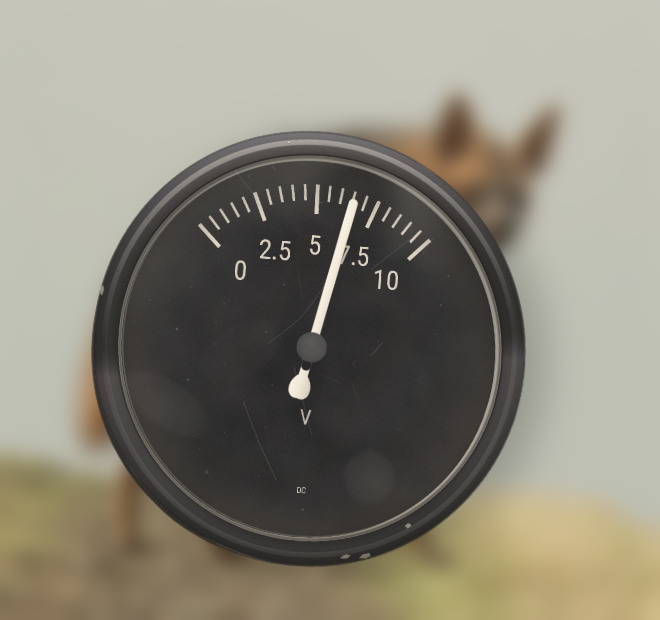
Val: 6.5 V
